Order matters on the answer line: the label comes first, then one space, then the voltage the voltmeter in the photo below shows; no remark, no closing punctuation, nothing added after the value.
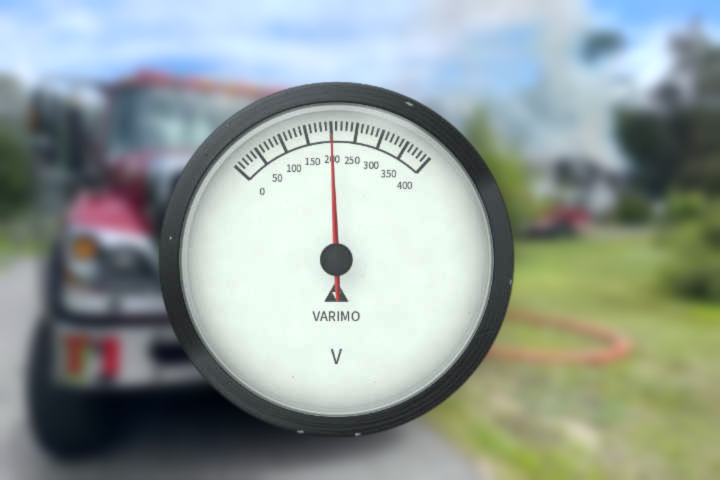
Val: 200 V
